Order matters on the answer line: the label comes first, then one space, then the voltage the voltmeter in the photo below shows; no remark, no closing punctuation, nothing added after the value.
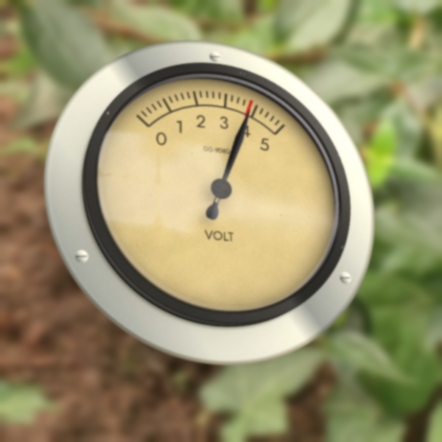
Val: 3.8 V
